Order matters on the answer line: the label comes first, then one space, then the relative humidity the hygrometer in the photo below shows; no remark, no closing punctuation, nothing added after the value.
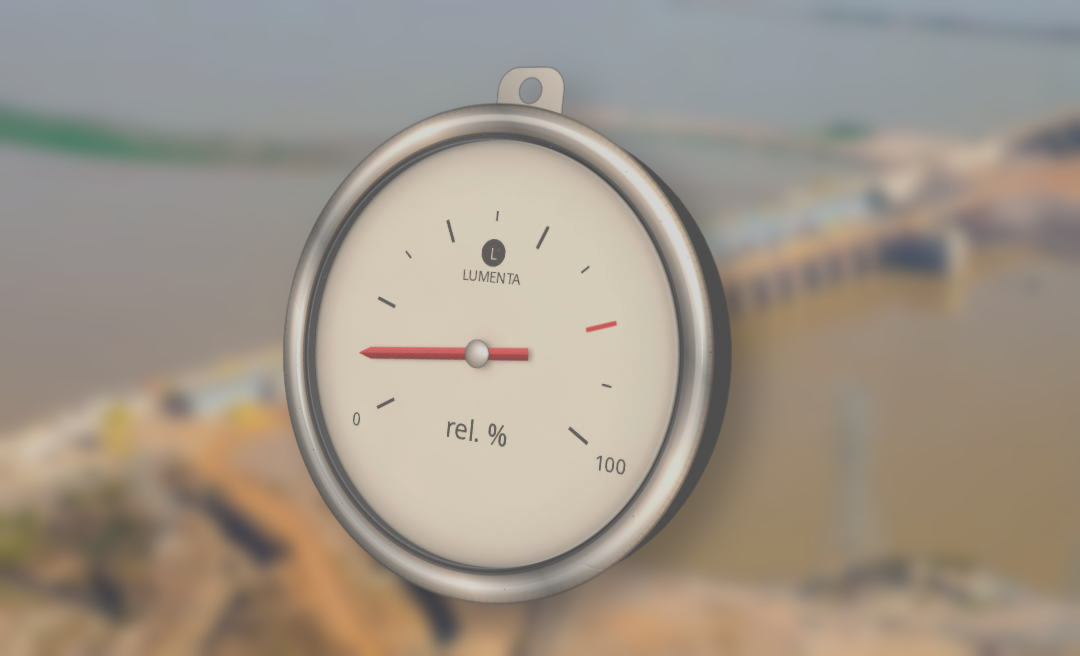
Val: 10 %
